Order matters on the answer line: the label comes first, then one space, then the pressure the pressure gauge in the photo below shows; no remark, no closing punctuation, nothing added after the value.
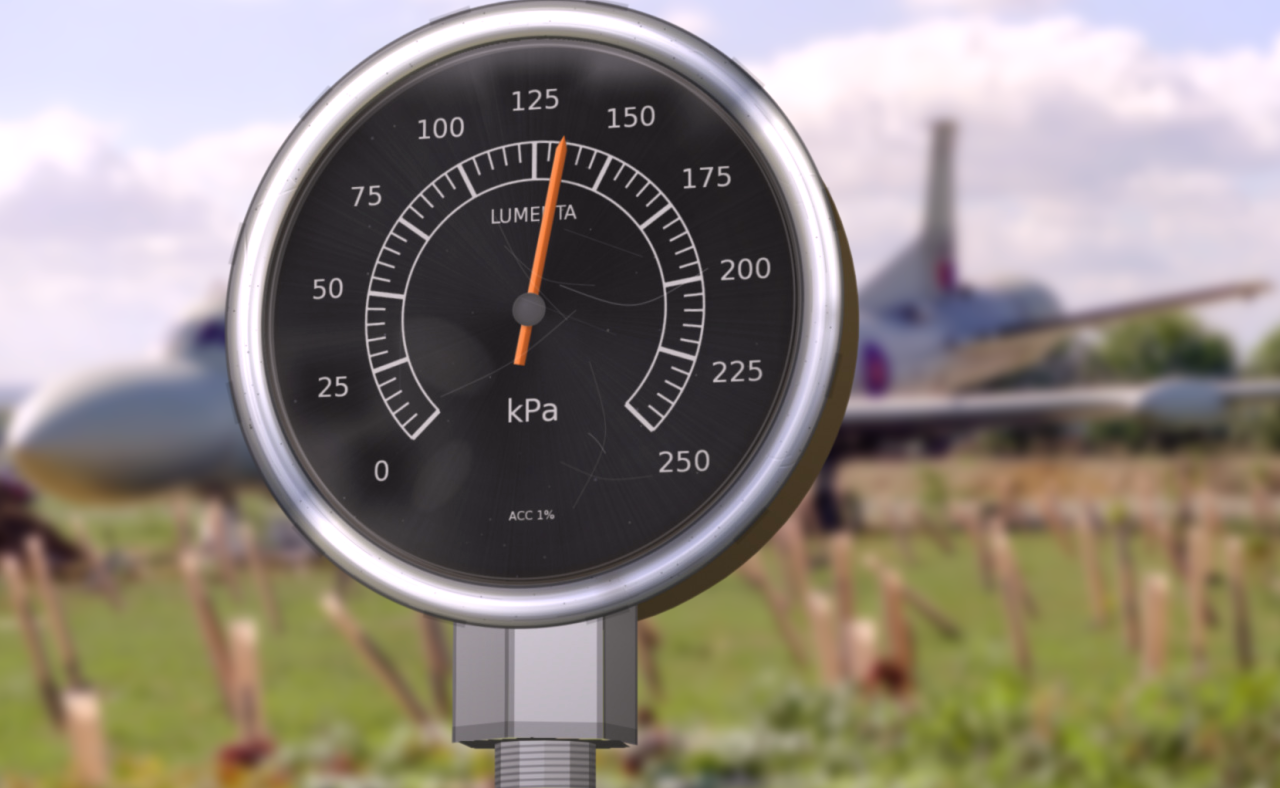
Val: 135 kPa
